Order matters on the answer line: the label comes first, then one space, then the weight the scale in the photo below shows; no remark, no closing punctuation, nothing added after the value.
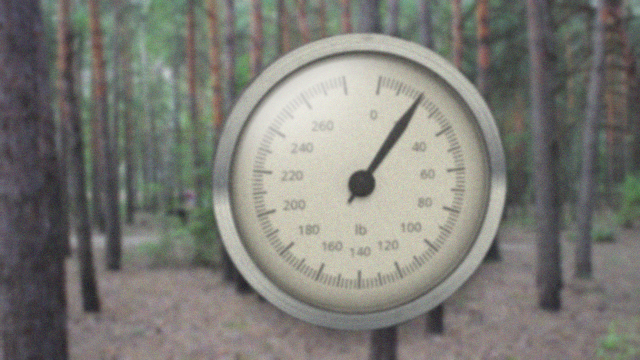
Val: 20 lb
